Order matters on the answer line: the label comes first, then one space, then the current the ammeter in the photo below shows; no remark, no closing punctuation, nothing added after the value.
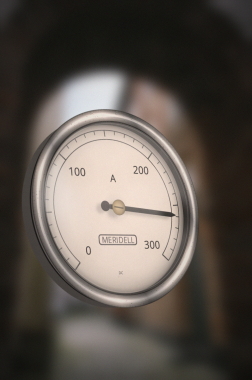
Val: 260 A
